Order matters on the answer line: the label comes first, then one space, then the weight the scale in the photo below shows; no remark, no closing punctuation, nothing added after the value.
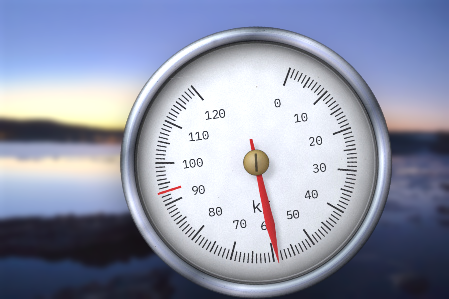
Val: 59 kg
